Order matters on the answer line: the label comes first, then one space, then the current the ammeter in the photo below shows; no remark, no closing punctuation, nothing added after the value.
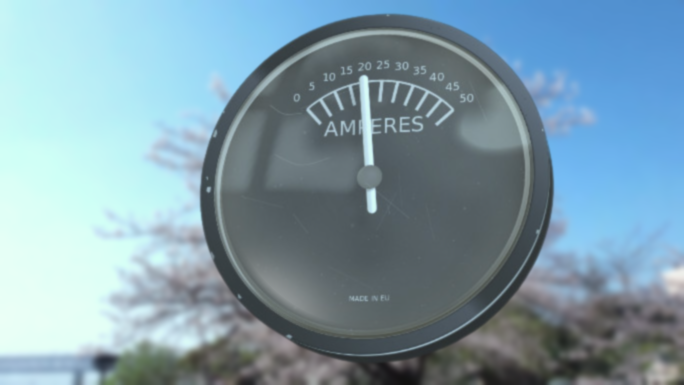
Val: 20 A
